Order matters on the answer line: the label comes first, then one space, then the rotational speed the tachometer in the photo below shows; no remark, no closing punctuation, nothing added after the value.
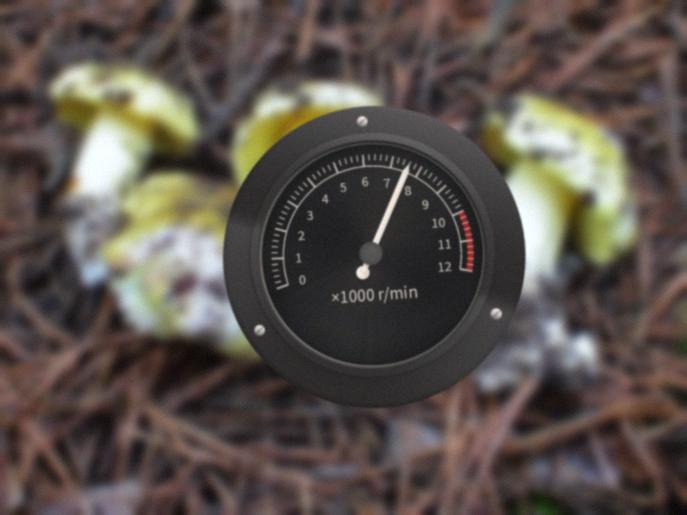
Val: 7600 rpm
